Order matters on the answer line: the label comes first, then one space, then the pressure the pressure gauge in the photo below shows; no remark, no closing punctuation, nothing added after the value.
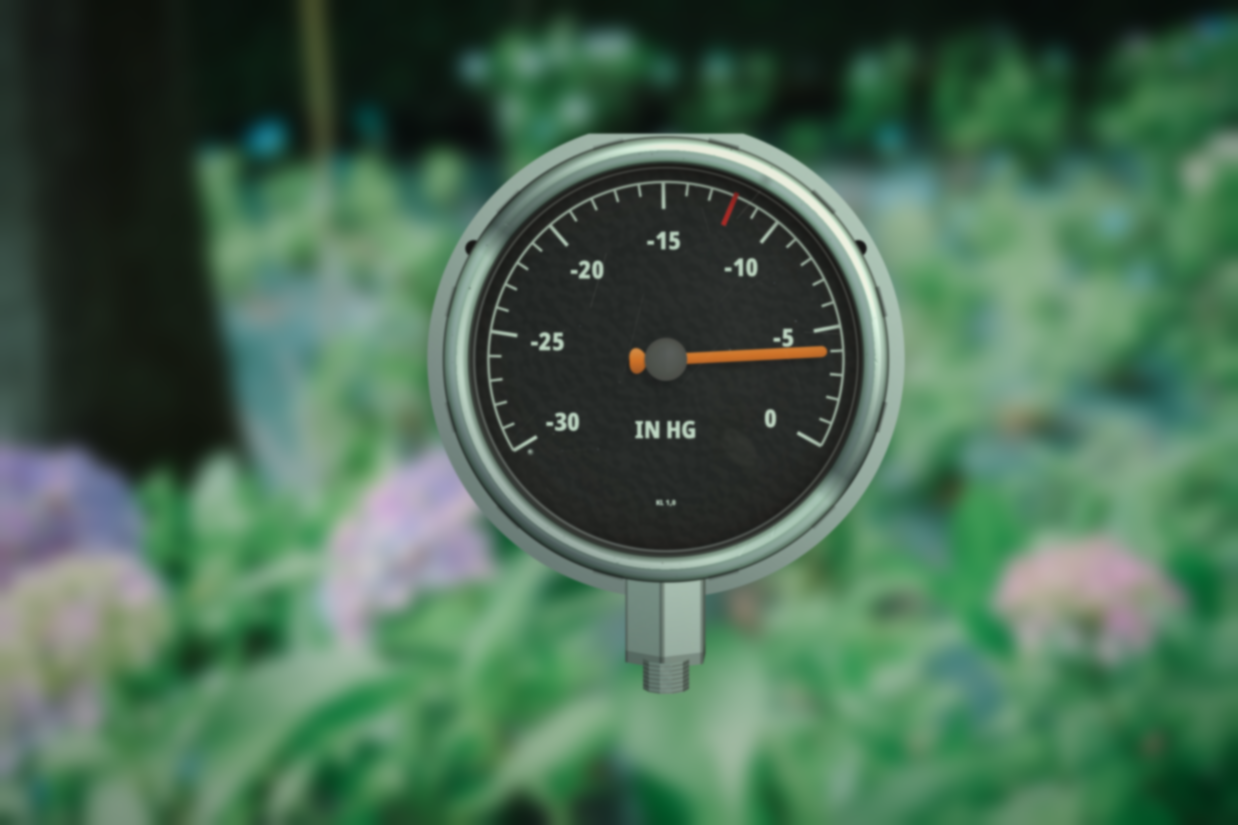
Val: -4 inHg
